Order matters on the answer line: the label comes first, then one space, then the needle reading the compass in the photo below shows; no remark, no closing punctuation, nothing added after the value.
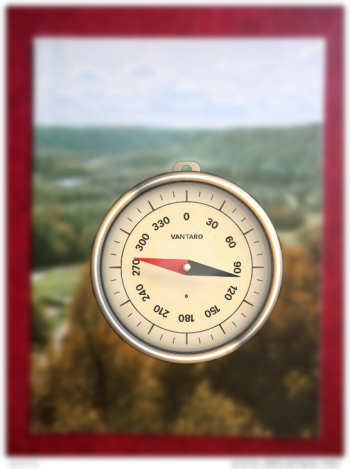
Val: 280 °
